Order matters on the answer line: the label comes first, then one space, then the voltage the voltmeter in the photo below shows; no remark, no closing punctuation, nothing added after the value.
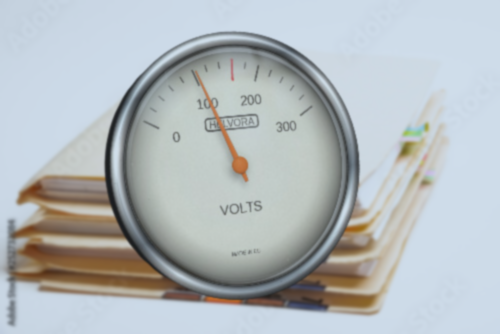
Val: 100 V
